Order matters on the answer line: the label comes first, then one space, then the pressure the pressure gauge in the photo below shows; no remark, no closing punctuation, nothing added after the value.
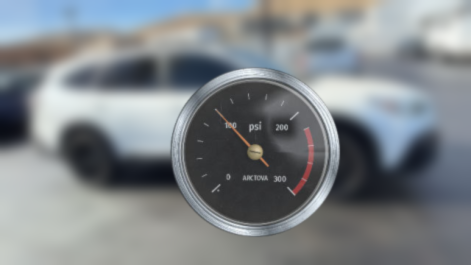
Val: 100 psi
